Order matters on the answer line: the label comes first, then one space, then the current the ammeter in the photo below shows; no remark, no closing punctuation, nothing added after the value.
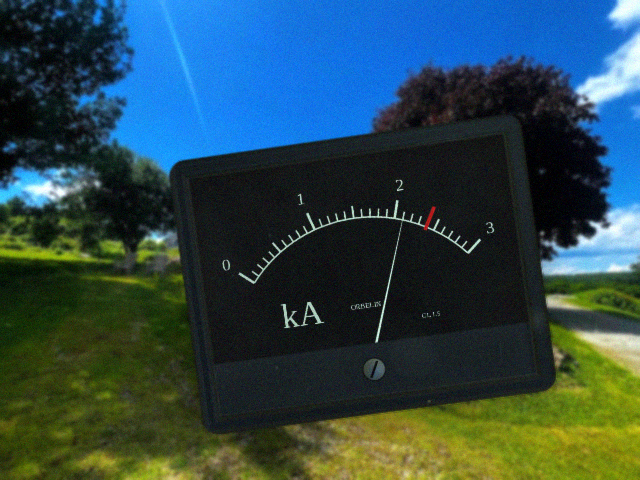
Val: 2.1 kA
